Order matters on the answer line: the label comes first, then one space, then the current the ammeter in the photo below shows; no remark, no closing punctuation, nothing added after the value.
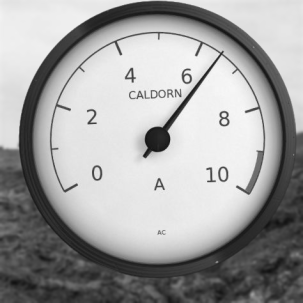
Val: 6.5 A
